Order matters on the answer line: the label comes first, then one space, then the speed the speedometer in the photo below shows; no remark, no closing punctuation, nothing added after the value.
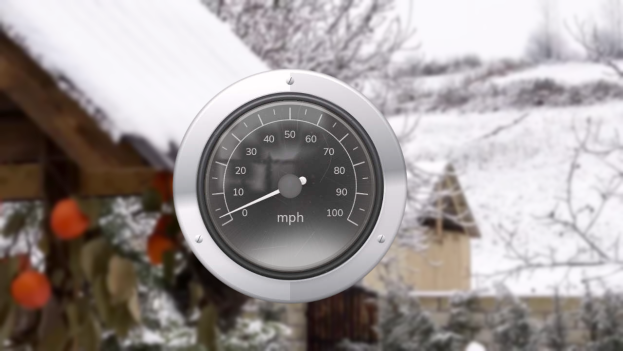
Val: 2.5 mph
